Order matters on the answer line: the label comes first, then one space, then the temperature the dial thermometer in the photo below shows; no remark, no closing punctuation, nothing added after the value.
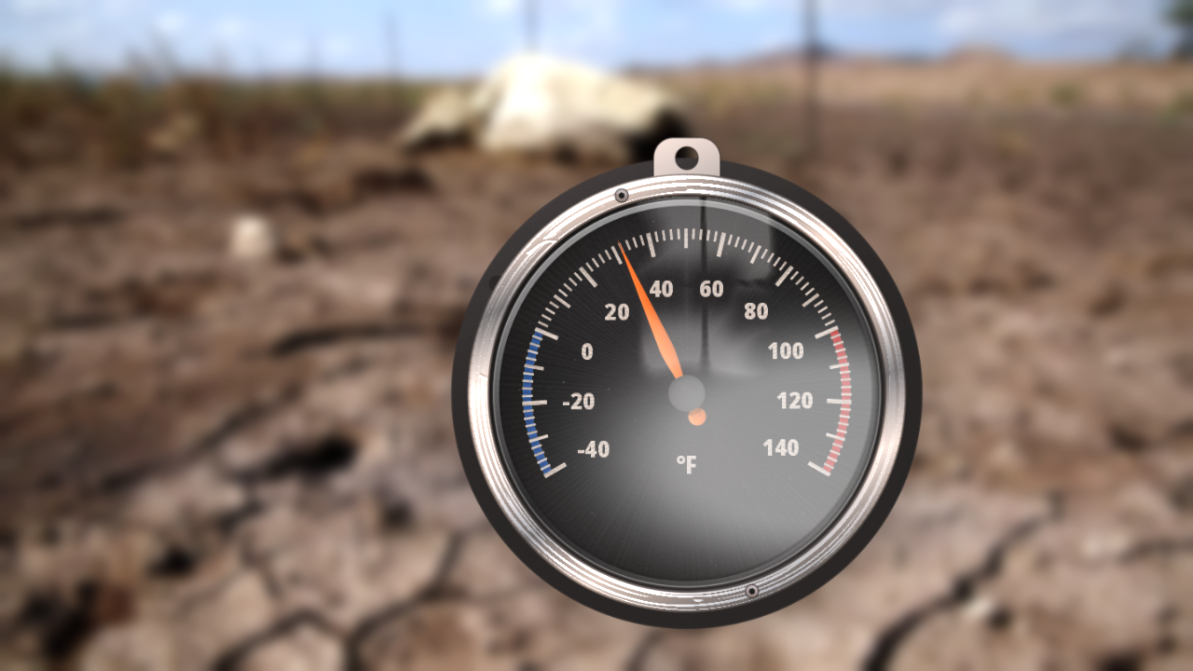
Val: 32 °F
